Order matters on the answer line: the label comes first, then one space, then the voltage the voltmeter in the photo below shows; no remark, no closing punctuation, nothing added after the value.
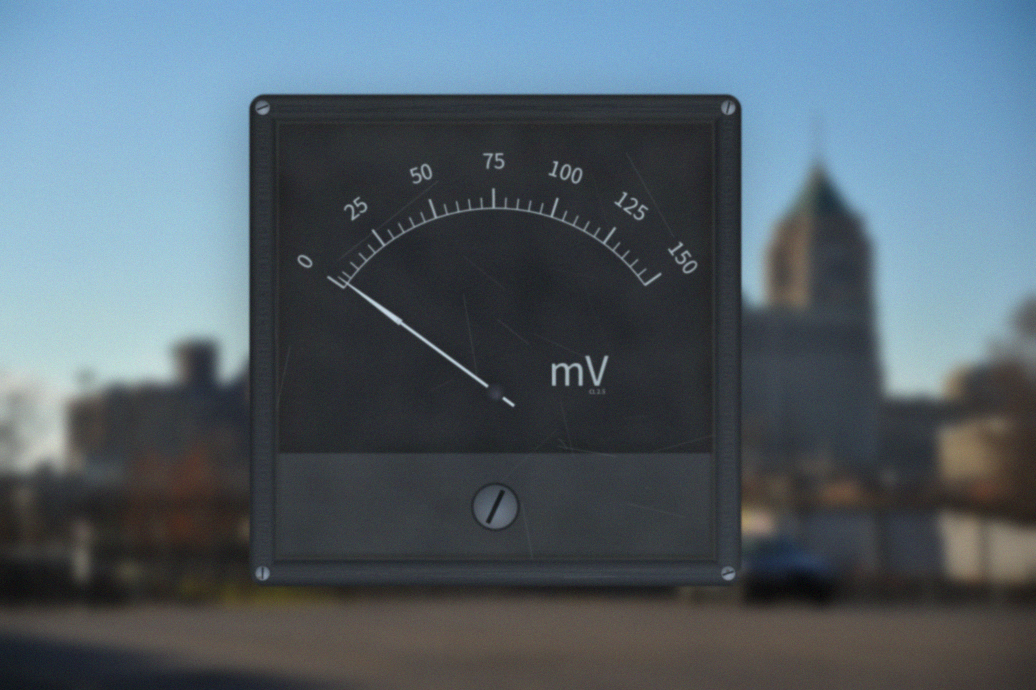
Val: 2.5 mV
